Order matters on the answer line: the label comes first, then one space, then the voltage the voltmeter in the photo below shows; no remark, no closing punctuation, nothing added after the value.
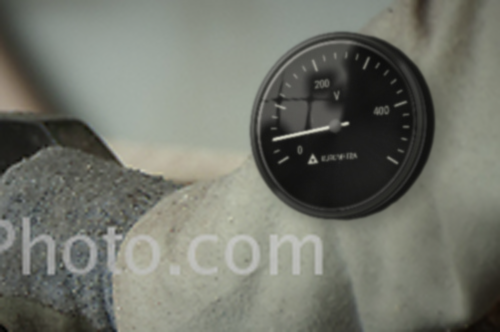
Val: 40 V
